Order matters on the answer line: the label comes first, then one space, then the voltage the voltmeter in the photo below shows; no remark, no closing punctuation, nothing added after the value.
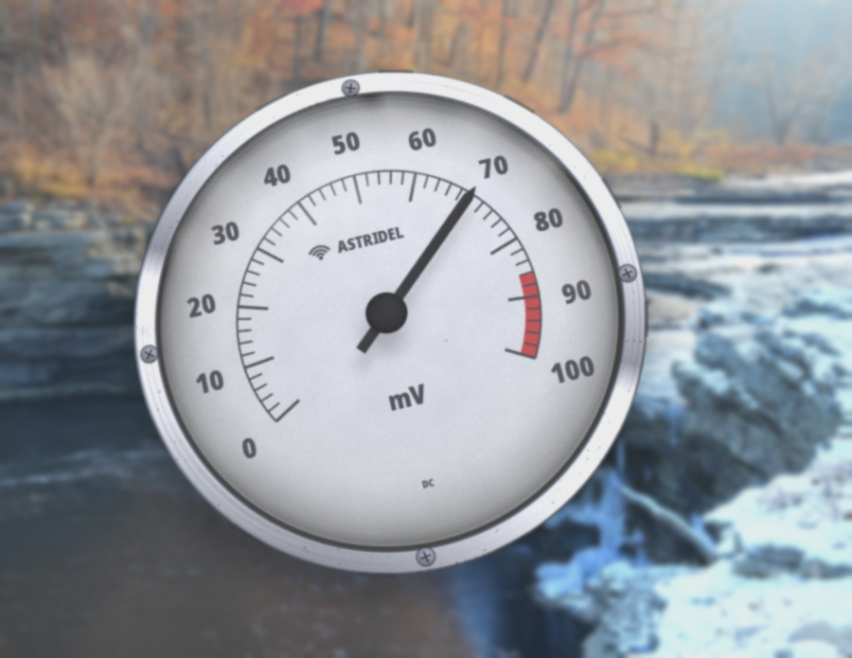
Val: 70 mV
